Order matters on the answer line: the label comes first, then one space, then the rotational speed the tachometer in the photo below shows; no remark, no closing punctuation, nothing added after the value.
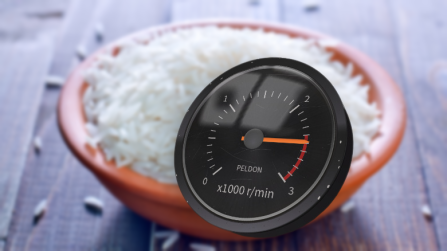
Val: 2500 rpm
